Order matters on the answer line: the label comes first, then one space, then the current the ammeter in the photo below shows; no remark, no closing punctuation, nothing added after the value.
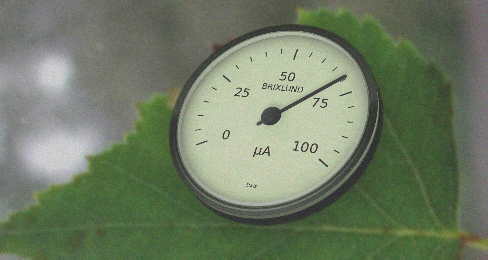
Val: 70 µA
